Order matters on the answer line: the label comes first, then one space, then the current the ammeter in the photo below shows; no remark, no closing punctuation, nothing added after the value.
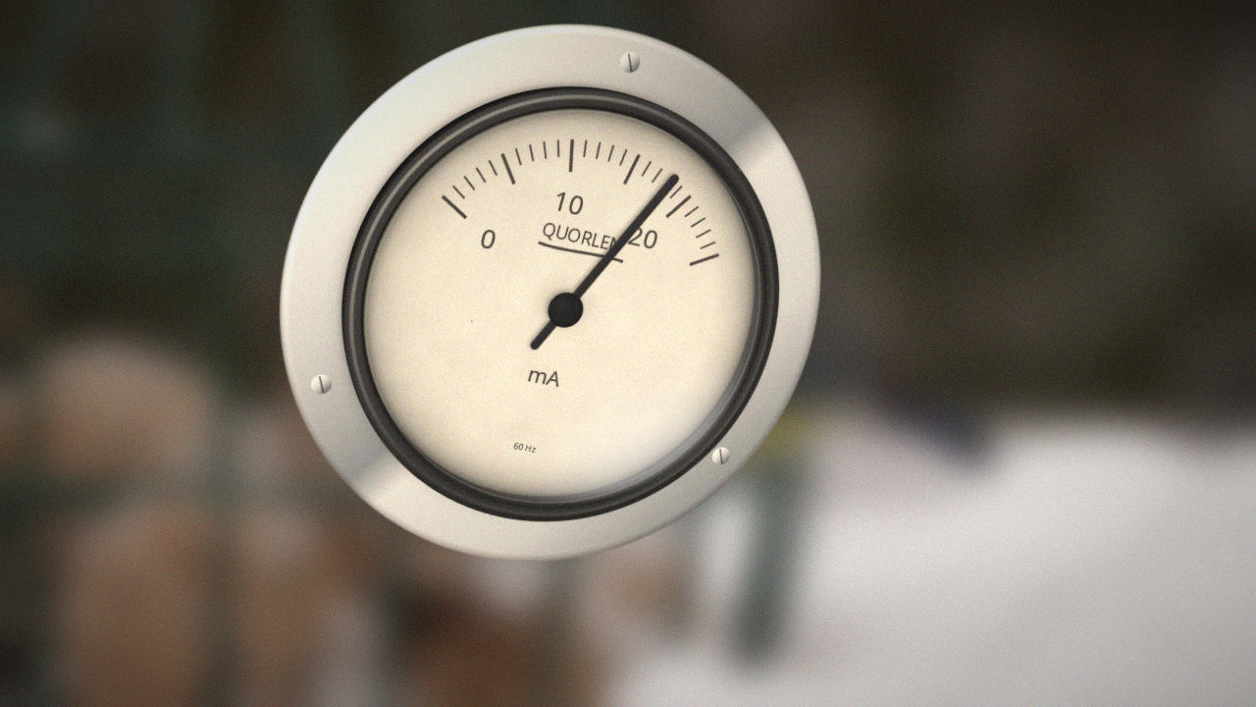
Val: 18 mA
